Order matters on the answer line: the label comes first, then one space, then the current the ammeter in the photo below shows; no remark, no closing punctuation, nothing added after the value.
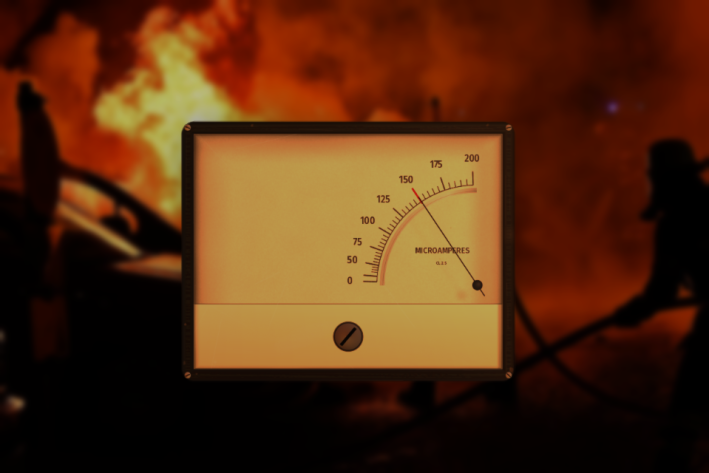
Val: 150 µA
